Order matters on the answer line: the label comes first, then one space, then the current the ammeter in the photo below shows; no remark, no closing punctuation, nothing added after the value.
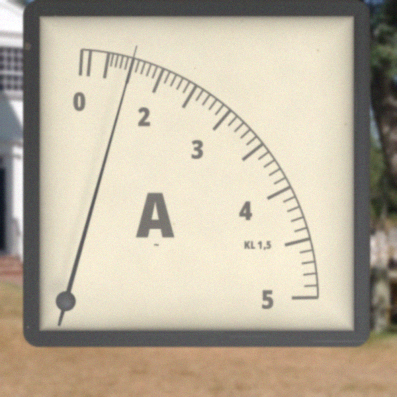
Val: 1.5 A
